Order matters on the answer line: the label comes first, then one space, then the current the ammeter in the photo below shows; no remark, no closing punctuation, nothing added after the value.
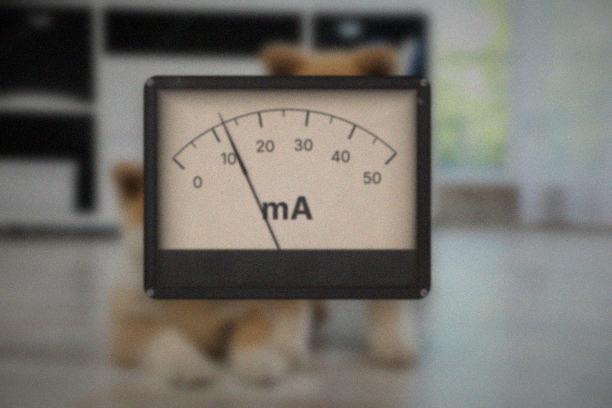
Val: 12.5 mA
